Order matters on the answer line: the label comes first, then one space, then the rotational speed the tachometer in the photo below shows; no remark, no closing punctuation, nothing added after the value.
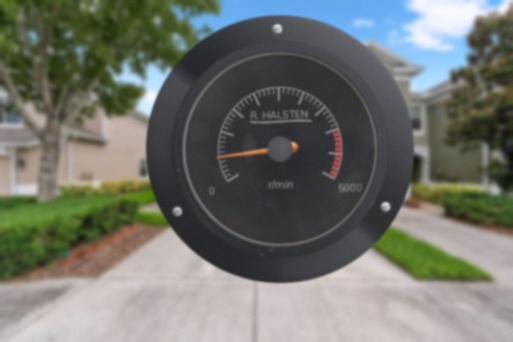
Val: 500 rpm
